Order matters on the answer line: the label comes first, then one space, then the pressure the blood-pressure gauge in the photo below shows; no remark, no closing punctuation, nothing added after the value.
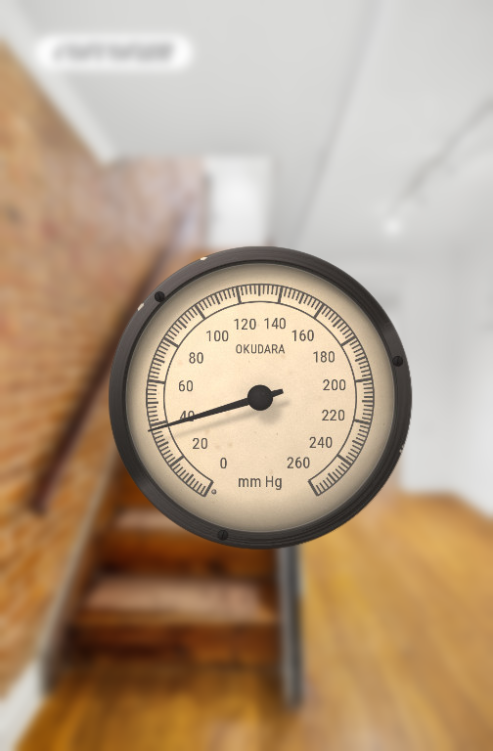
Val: 38 mmHg
